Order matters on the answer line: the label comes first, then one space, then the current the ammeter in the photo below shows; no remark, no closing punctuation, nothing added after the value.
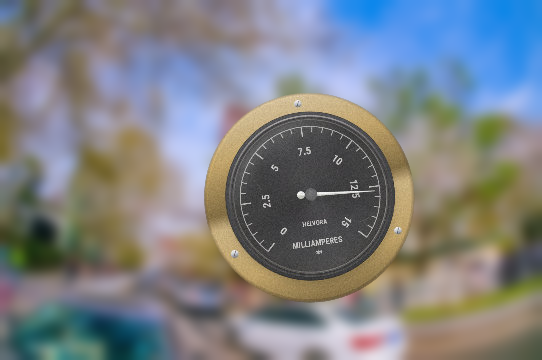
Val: 12.75 mA
